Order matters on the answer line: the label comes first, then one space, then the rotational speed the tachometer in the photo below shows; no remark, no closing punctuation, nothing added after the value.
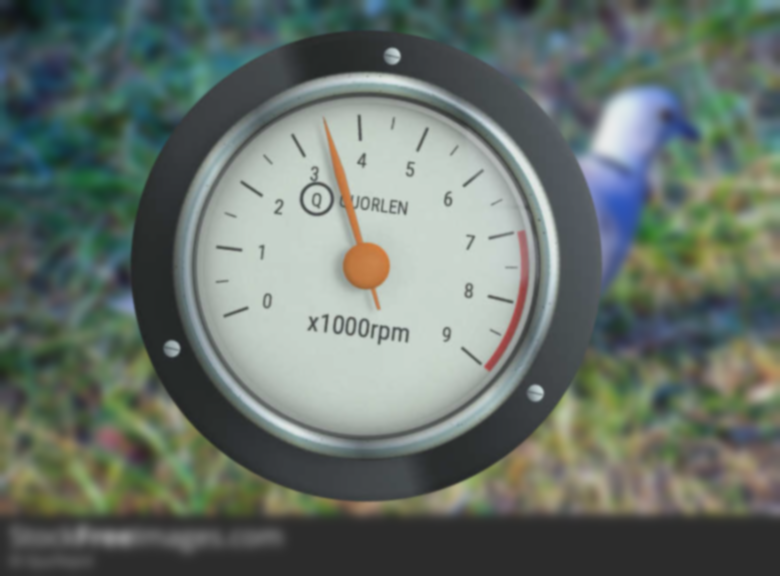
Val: 3500 rpm
